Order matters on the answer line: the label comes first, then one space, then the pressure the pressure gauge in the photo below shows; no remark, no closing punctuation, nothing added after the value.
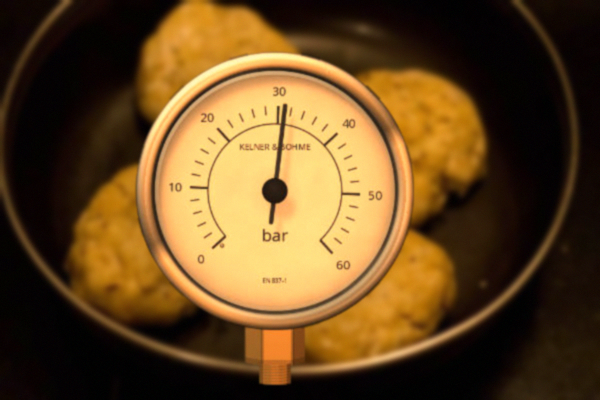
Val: 31 bar
